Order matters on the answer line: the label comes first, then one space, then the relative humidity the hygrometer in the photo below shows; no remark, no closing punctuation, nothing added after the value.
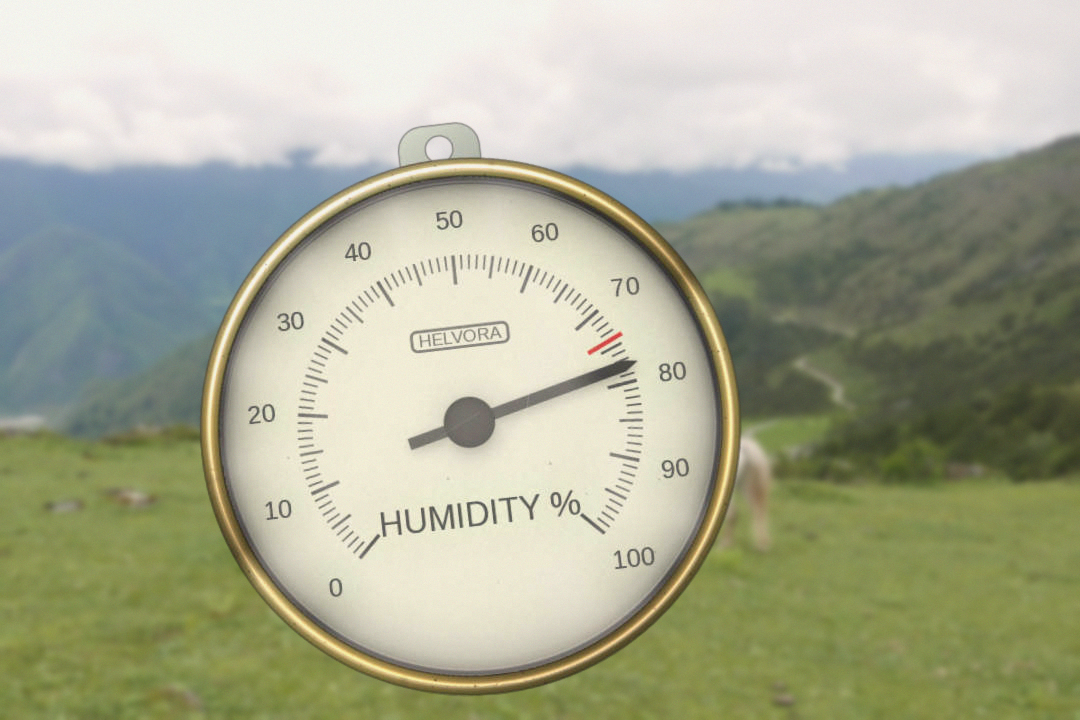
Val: 78 %
